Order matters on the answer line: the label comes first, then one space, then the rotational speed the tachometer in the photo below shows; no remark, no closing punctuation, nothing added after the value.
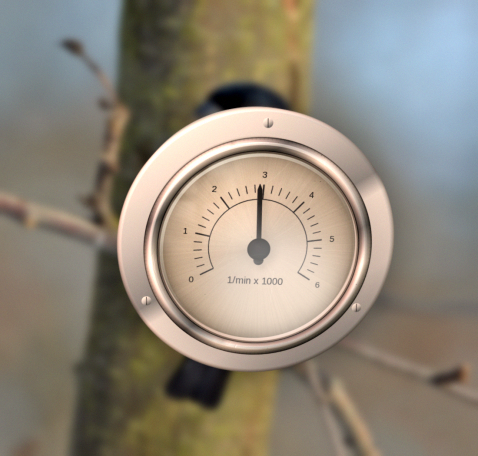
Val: 2900 rpm
